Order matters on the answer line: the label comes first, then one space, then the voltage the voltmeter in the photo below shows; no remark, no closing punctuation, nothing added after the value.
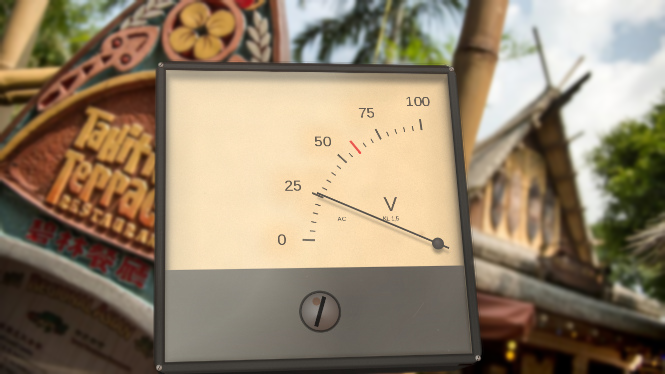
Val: 25 V
